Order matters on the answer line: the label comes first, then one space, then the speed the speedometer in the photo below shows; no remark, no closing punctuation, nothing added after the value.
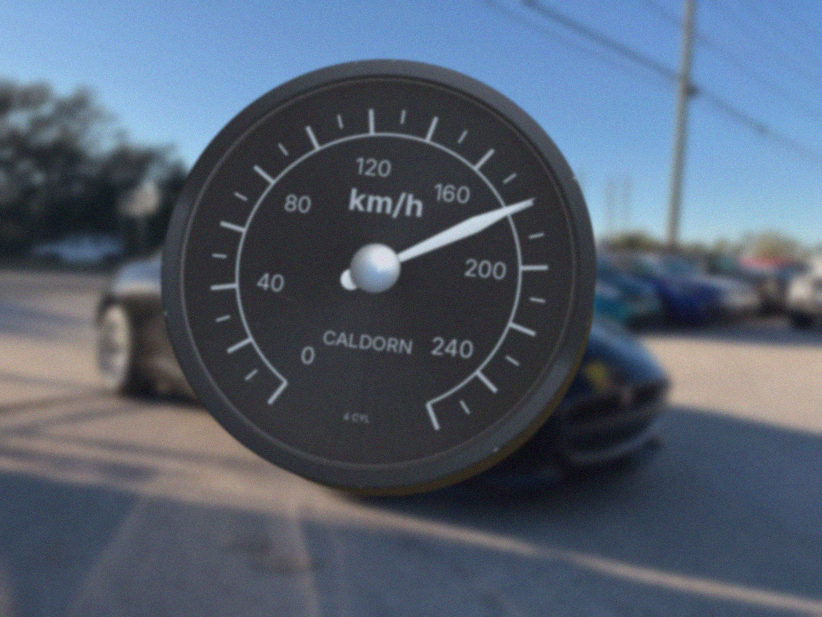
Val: 180 km/h
